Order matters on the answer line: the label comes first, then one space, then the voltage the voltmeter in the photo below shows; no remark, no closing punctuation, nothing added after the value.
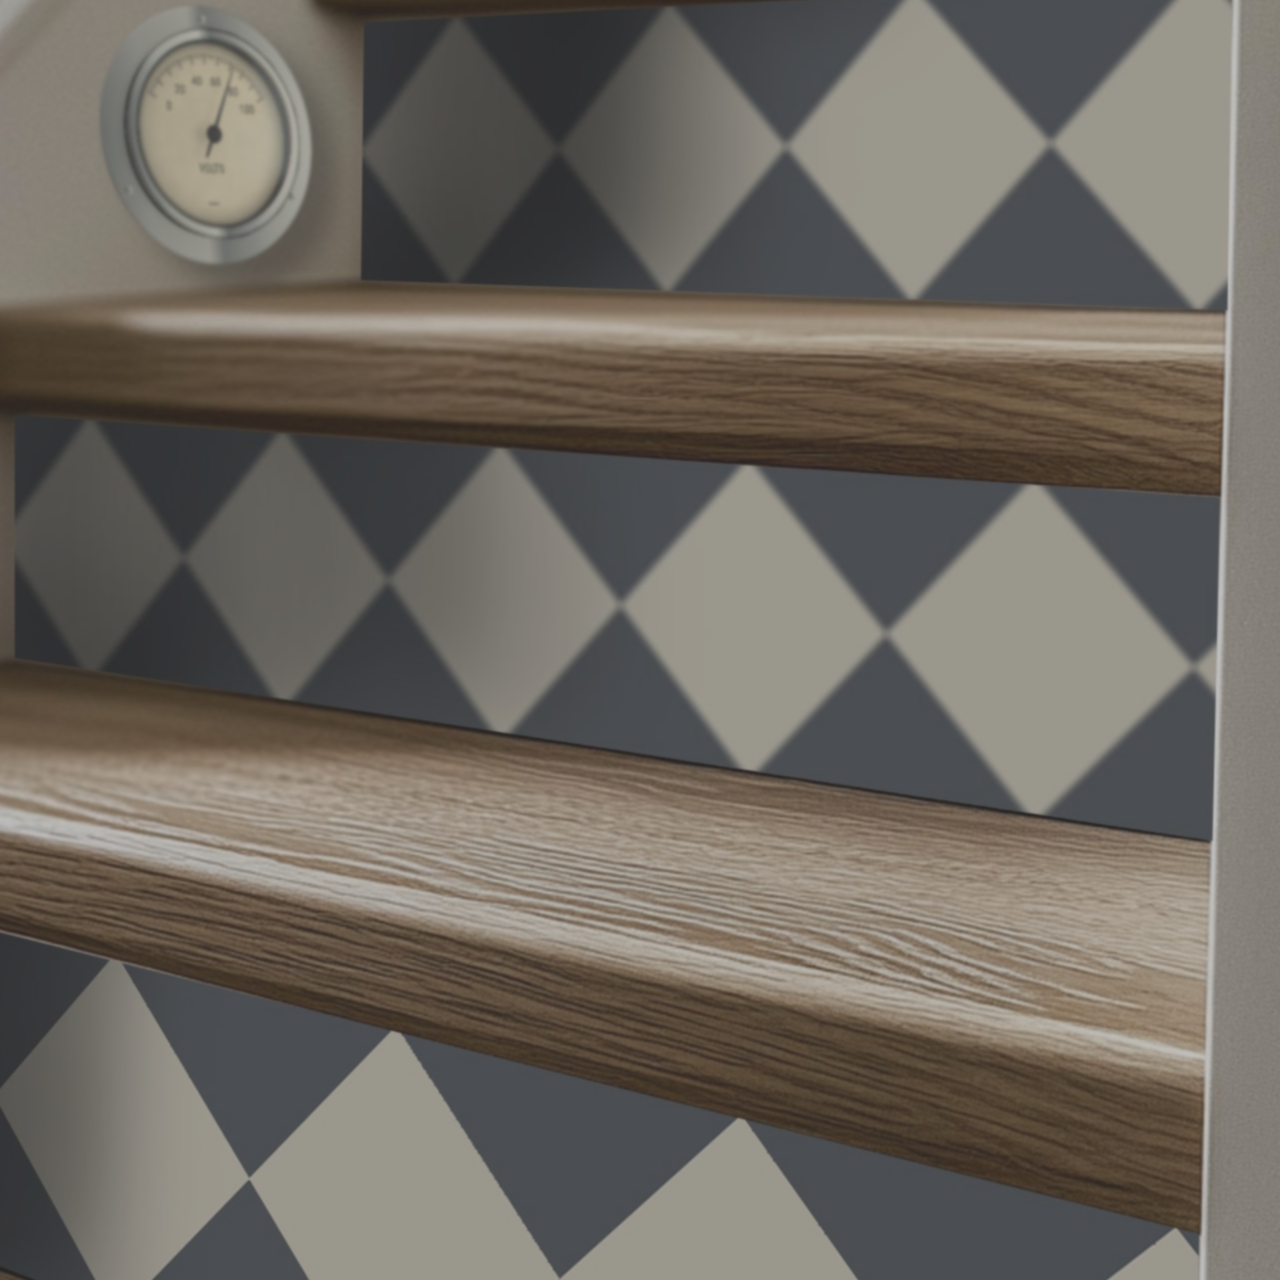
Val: 70 V
